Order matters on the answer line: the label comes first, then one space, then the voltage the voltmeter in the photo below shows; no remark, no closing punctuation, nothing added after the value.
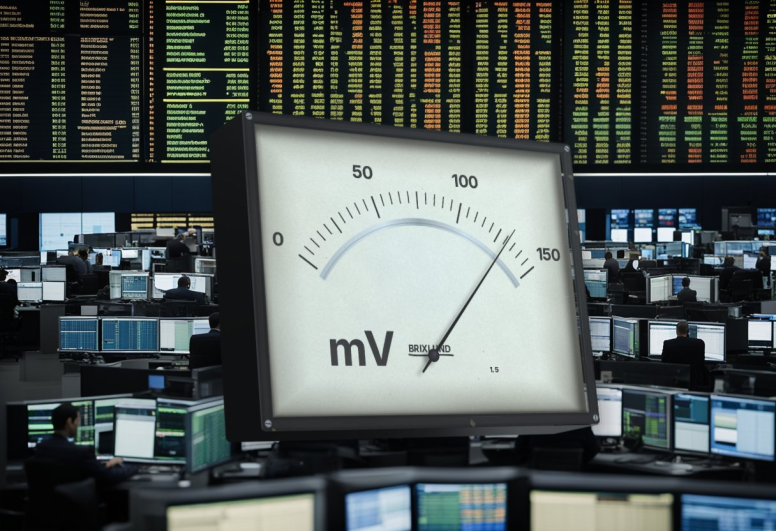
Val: 130 mV
